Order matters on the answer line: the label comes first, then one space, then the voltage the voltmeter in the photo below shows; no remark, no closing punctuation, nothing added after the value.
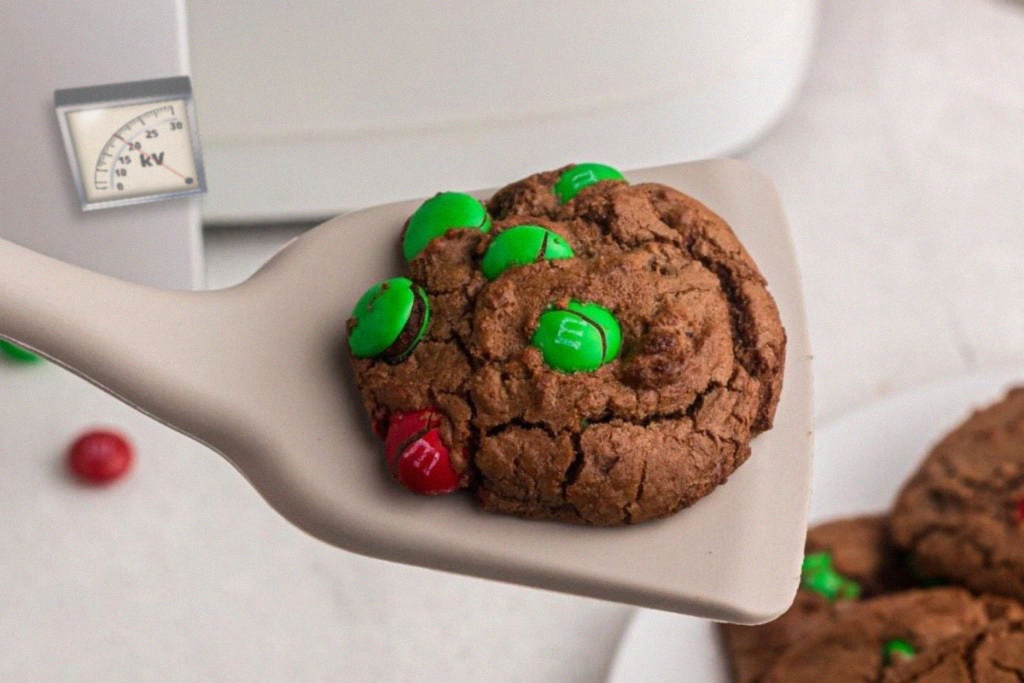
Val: 20 kV
